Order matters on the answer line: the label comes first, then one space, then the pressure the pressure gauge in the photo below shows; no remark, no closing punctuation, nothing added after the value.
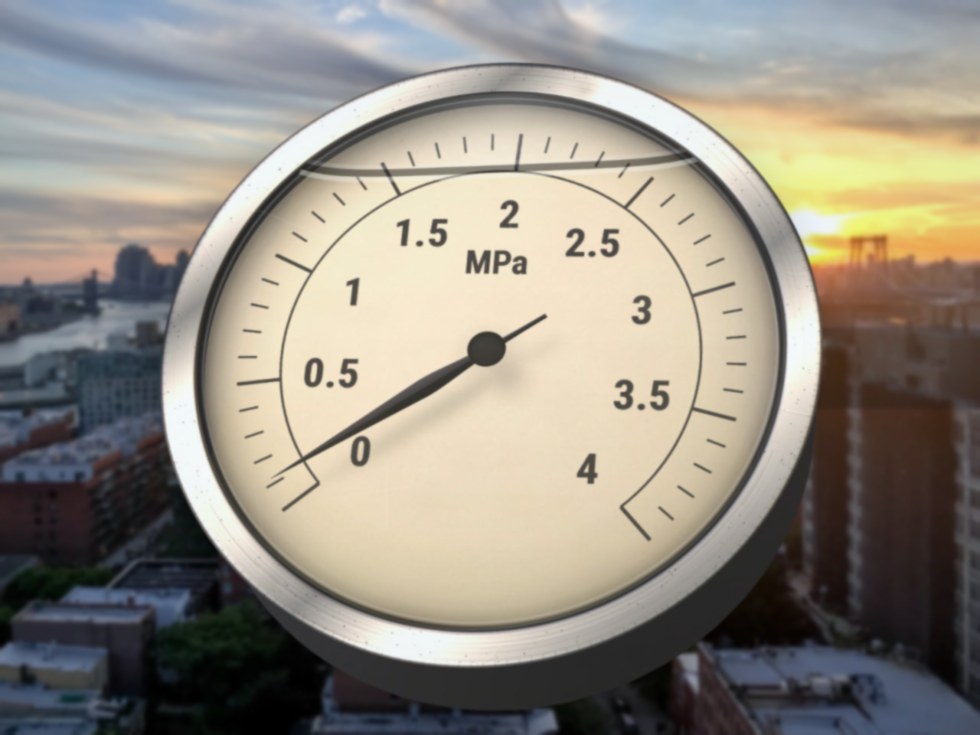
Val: 0.1 MPa
